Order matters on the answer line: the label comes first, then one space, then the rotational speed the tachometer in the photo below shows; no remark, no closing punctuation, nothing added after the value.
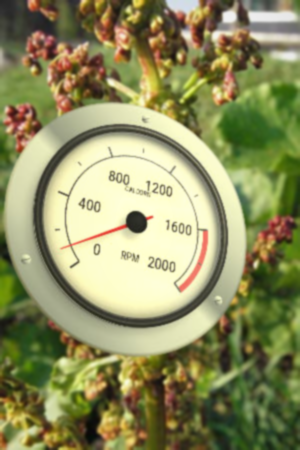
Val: 100 rpm
